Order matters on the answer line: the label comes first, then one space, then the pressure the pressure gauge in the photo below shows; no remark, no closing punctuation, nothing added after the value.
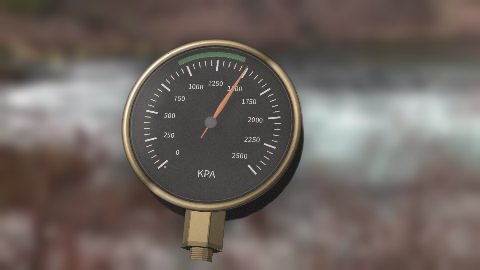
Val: 1500 kPa
